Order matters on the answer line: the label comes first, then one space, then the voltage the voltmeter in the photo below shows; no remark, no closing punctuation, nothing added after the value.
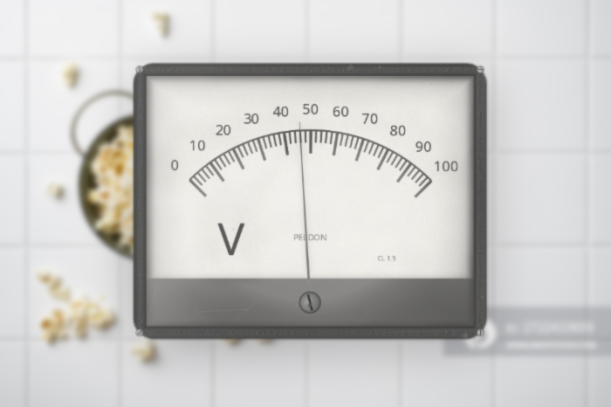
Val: 46 V
